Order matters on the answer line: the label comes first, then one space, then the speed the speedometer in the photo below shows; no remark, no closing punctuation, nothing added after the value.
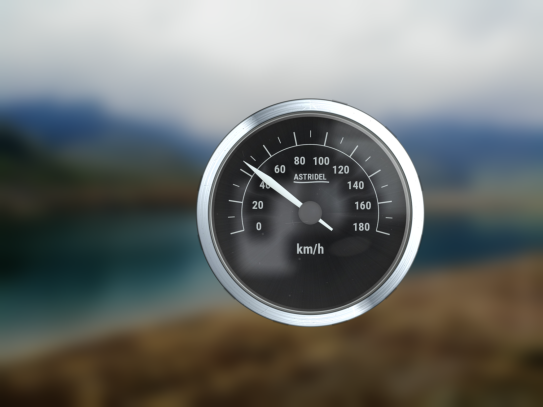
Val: 45 km/h
